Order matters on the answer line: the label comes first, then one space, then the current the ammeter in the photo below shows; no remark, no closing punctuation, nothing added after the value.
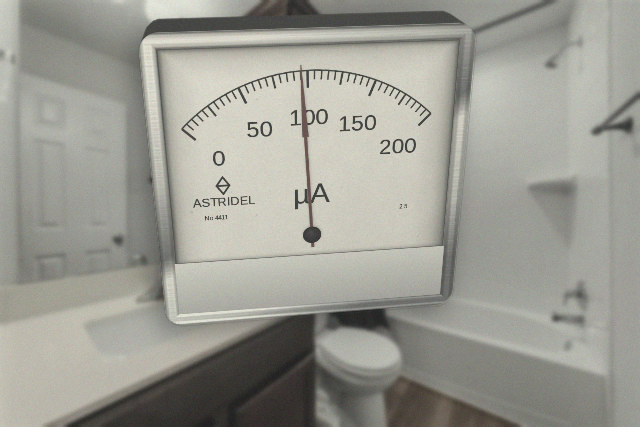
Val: 95 µA
